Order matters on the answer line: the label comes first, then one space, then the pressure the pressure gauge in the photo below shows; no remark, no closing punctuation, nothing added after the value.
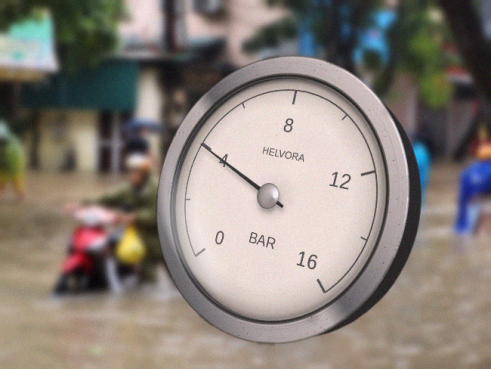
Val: 4 bar
